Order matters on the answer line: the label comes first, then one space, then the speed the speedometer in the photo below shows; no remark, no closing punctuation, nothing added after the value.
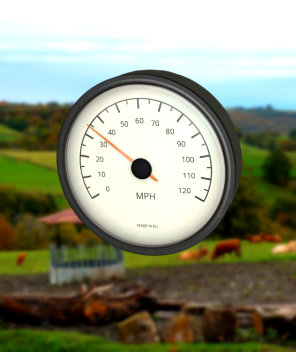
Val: 35 mph
